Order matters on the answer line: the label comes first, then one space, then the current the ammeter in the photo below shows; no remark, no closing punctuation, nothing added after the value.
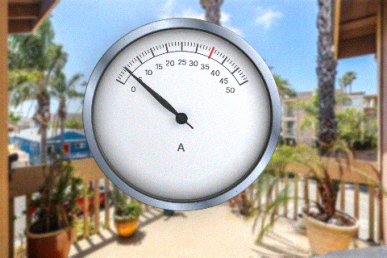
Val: 5 A
